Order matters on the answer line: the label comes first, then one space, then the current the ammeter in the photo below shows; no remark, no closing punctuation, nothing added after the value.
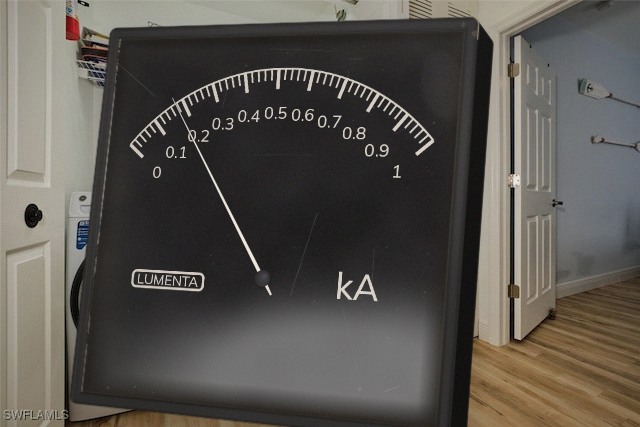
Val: 0.18 kA
